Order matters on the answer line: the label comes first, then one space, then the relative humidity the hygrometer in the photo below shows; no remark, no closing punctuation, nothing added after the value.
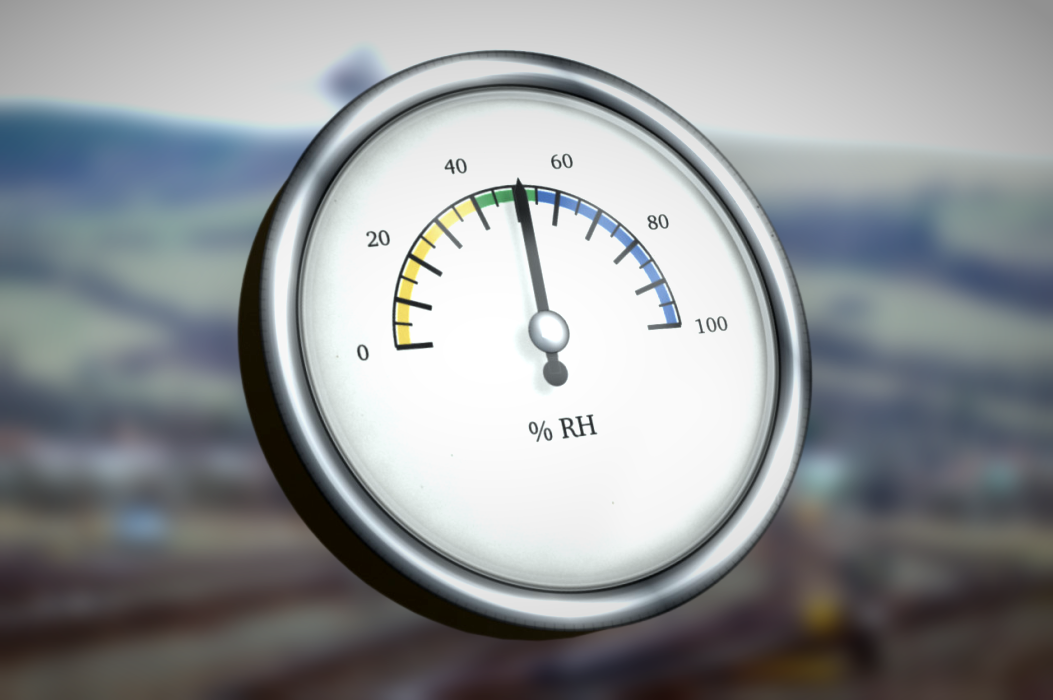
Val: 50 %
